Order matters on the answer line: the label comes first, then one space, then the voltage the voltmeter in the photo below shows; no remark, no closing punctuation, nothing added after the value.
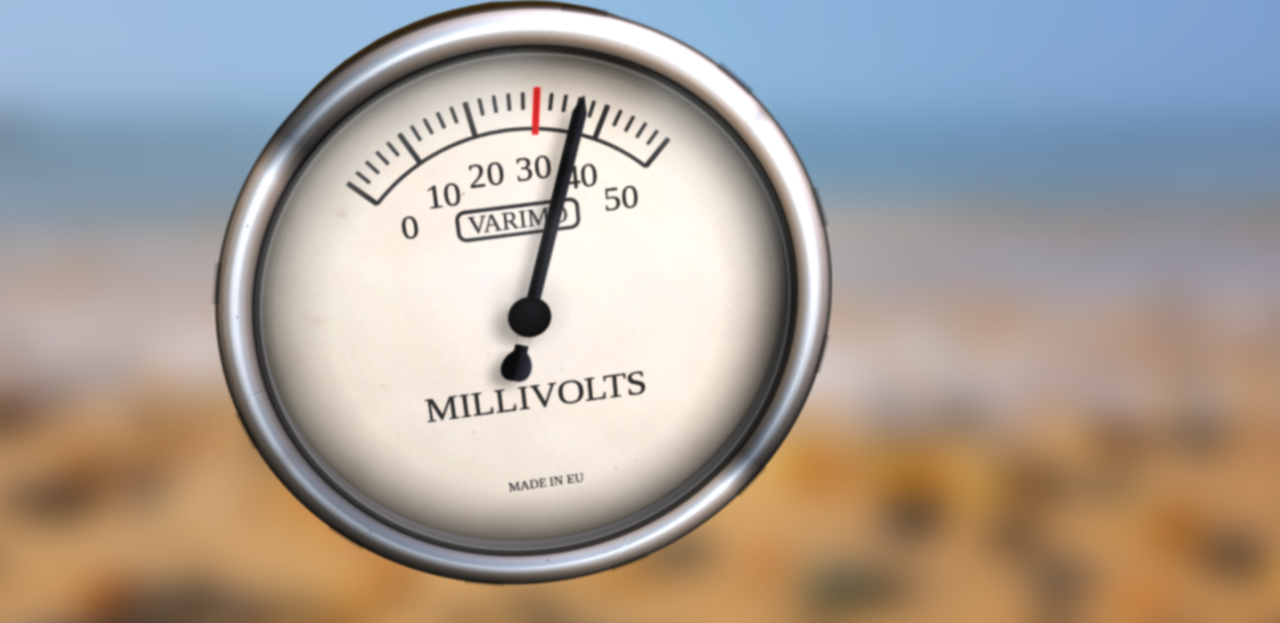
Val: 36 mV
